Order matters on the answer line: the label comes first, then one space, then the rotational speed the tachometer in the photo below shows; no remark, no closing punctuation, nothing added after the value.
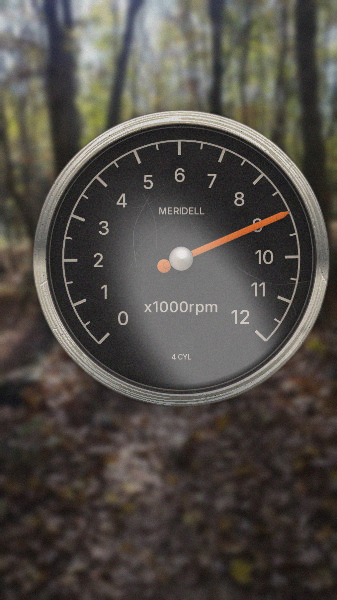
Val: 9000 rpm
